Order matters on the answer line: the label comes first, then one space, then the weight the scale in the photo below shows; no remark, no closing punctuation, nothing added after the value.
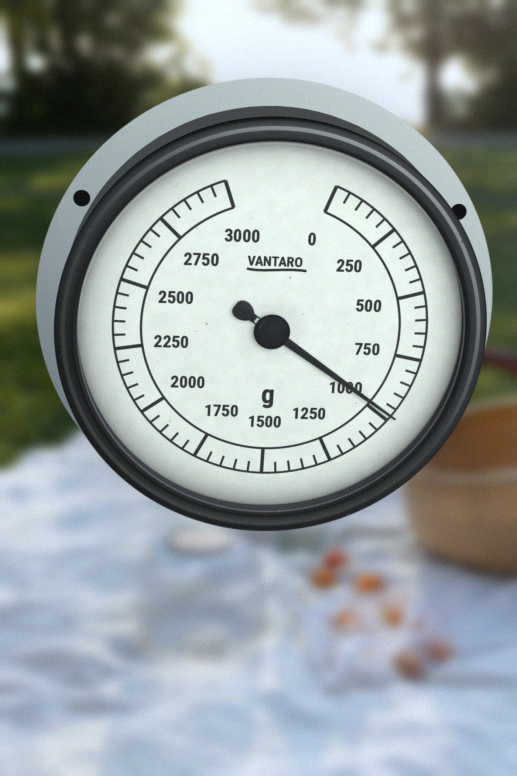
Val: 975 g
